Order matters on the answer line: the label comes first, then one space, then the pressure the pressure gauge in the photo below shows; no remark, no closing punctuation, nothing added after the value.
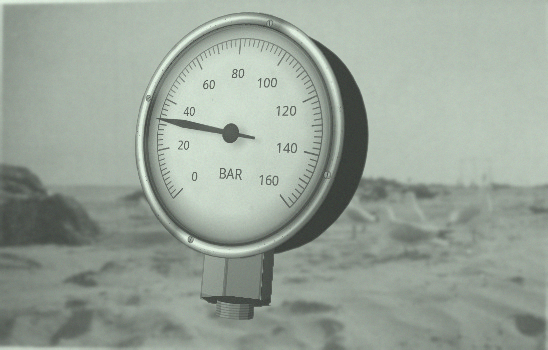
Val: 32 bar
